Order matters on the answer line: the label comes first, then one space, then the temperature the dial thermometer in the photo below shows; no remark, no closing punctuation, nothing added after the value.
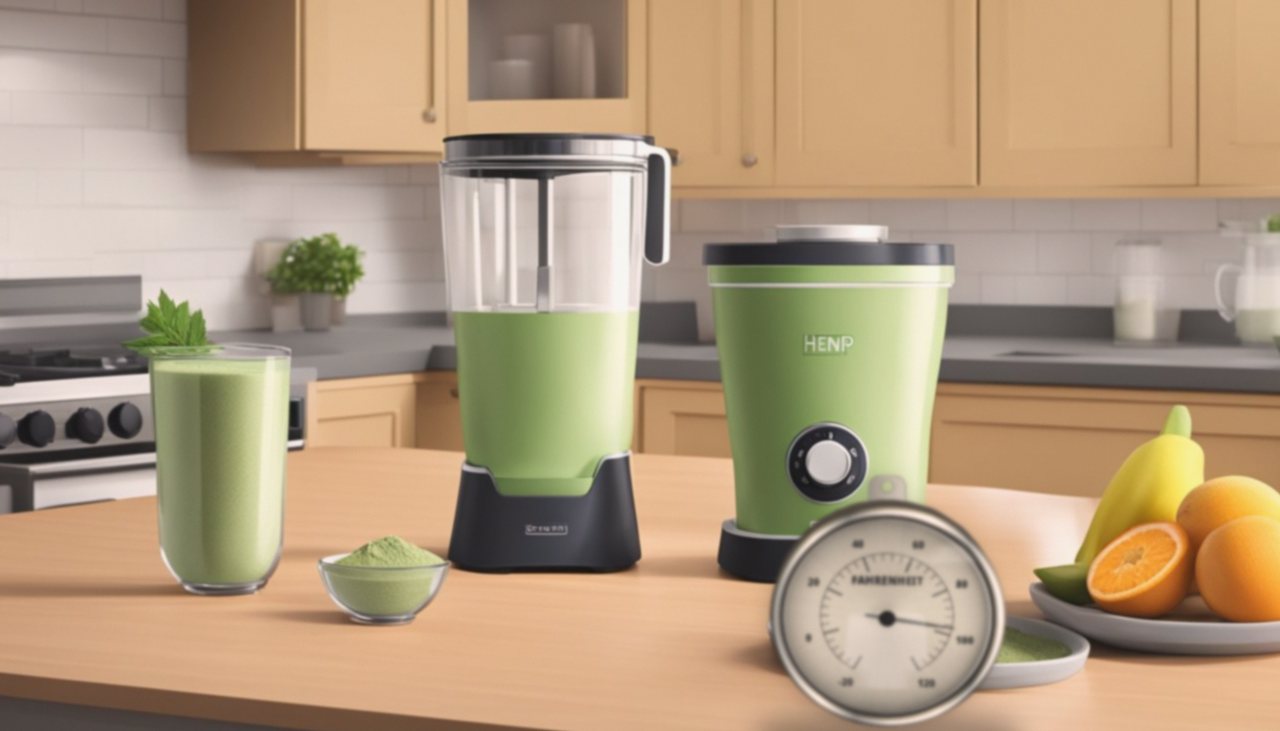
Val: 96 °F
